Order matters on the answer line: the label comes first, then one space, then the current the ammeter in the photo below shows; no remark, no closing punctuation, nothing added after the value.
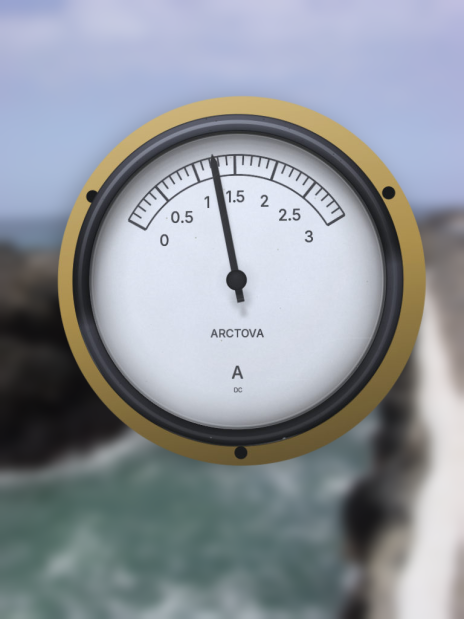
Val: 1.25 A
